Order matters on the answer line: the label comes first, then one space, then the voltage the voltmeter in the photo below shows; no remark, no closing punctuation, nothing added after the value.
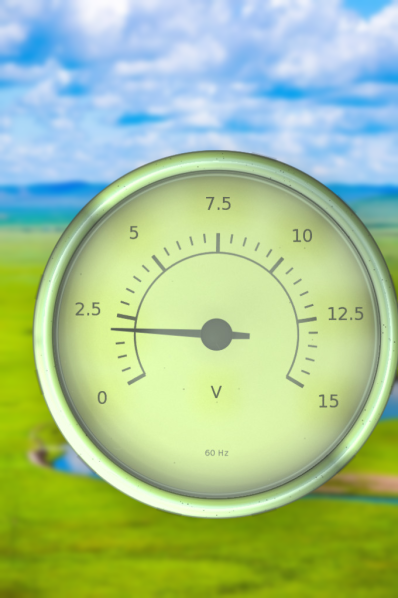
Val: 2 V
